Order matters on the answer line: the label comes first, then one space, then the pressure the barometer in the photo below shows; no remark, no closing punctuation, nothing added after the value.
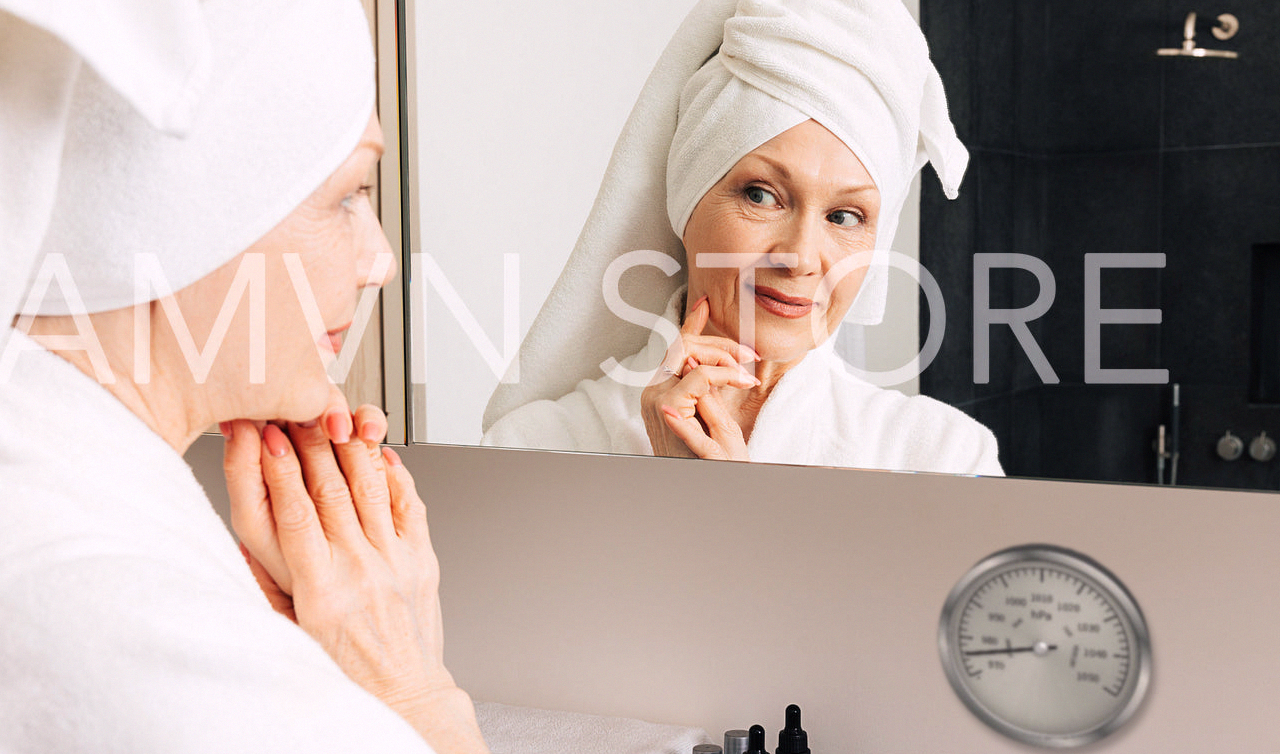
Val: 976 hPa
